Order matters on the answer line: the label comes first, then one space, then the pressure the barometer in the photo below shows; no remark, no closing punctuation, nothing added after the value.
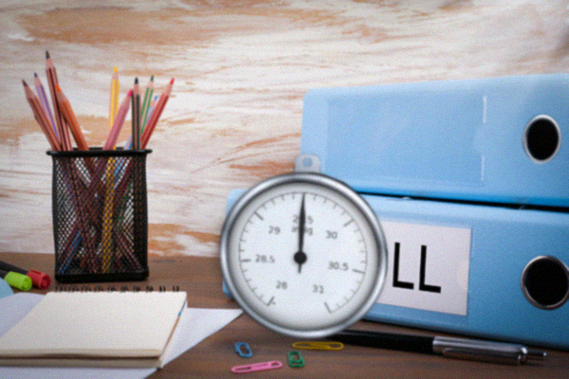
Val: 29.5 inHg
